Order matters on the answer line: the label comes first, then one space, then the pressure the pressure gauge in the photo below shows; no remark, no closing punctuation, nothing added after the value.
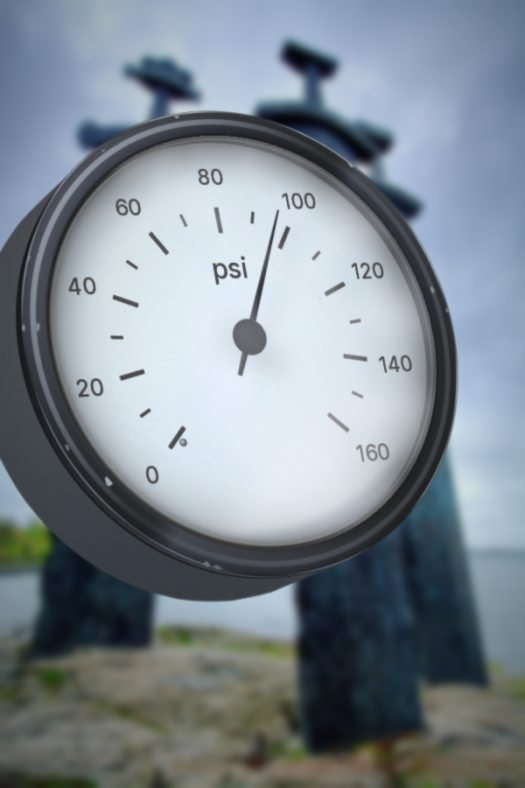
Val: 95 psi
